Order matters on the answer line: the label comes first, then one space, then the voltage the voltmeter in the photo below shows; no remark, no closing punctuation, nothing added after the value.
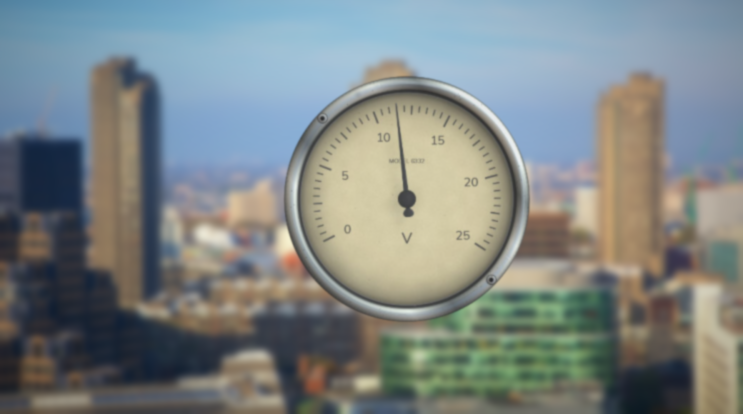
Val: 11.5 V
